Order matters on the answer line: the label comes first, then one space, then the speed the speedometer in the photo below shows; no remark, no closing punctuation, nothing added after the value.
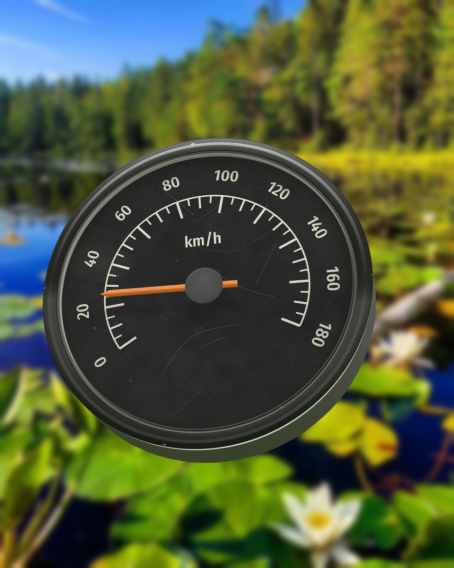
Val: 25 km/h
